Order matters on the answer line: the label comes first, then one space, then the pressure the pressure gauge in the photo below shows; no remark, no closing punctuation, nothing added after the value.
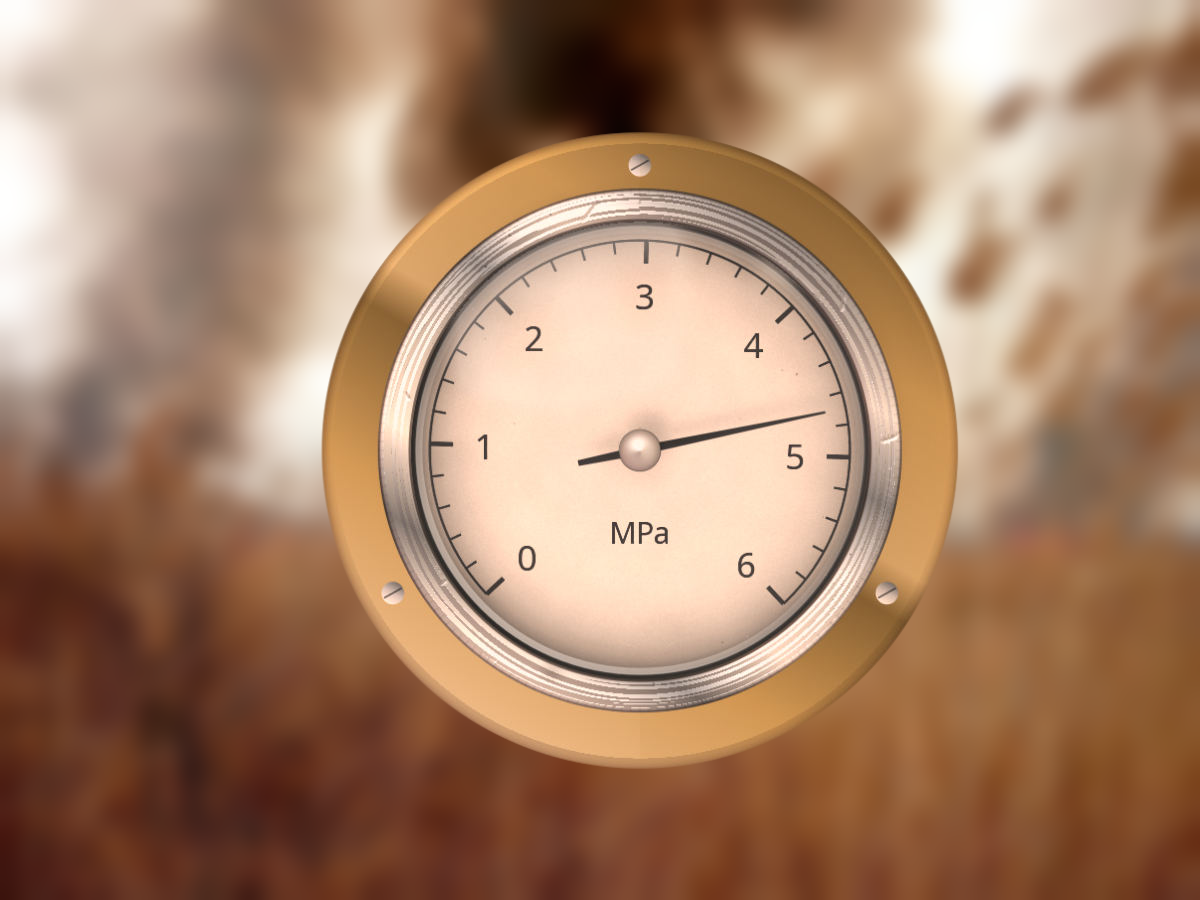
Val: 4.7 MPa
